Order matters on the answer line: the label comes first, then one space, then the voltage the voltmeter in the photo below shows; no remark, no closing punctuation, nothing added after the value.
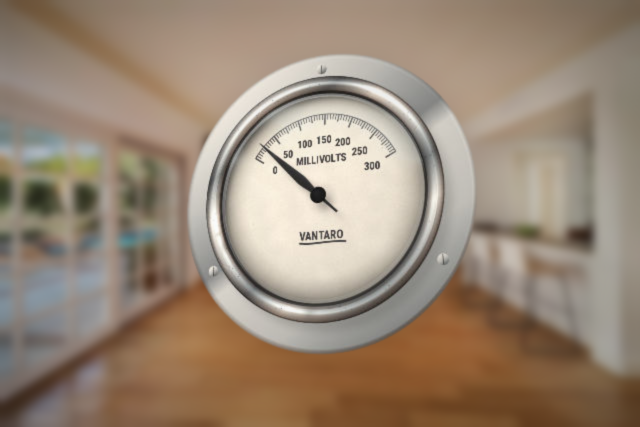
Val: 25 mV
